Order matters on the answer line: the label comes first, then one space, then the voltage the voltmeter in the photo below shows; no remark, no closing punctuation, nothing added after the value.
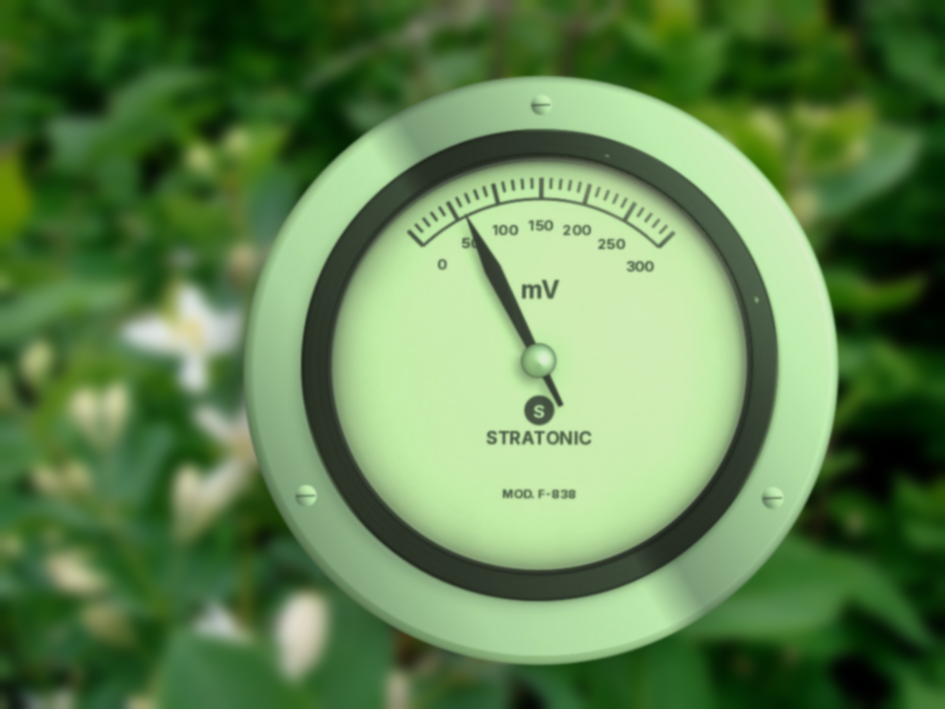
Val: 60 mV
